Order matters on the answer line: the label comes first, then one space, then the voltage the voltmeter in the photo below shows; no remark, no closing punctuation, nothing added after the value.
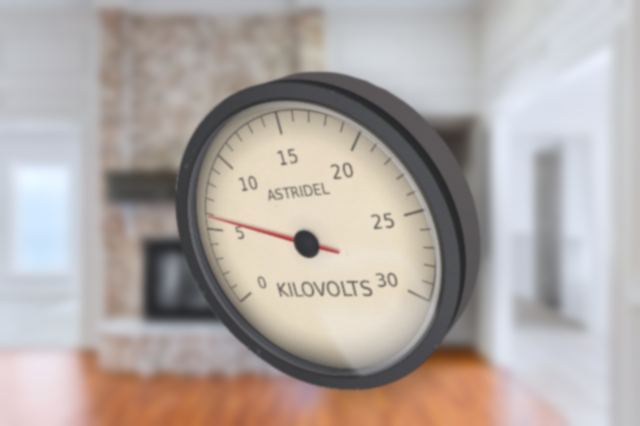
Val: 6 kV
